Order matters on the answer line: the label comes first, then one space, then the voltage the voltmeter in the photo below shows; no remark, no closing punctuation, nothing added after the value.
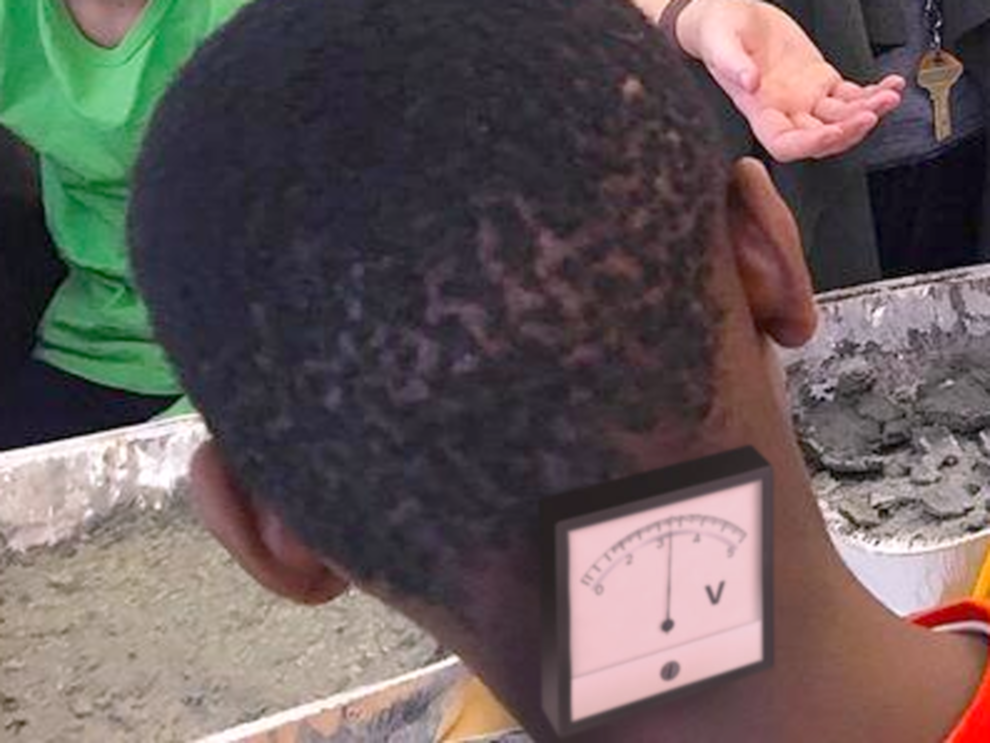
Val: 3.25 V
